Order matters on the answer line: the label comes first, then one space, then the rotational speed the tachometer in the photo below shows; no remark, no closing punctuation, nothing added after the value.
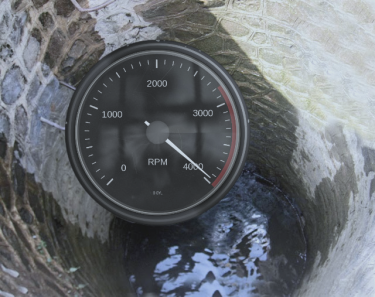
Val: 3950 rpm
